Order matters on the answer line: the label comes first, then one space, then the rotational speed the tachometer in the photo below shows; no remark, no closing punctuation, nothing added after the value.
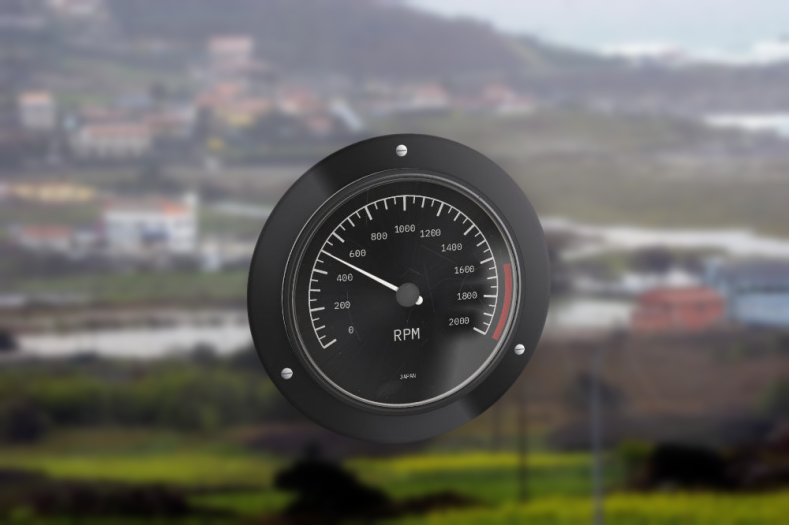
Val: 500 rpm
